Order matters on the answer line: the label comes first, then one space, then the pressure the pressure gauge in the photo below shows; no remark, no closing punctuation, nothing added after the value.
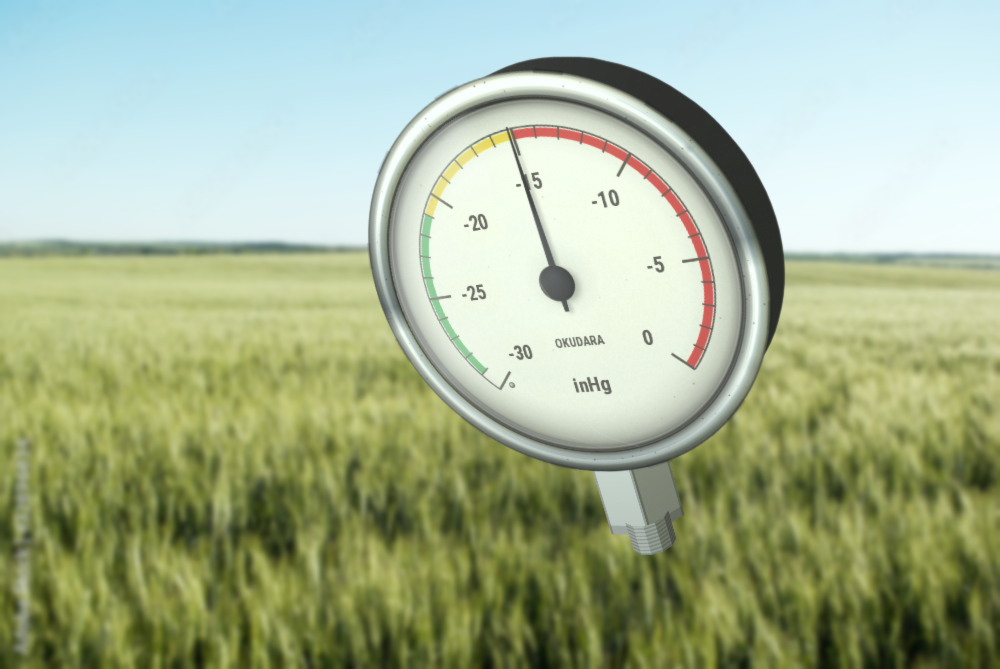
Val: -15 inHg
